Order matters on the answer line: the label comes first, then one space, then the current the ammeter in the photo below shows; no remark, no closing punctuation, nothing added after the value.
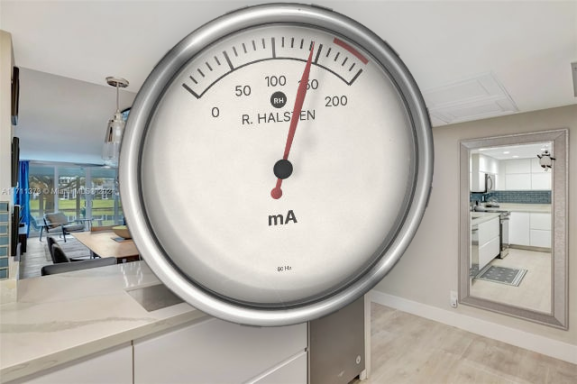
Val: 140 mA
